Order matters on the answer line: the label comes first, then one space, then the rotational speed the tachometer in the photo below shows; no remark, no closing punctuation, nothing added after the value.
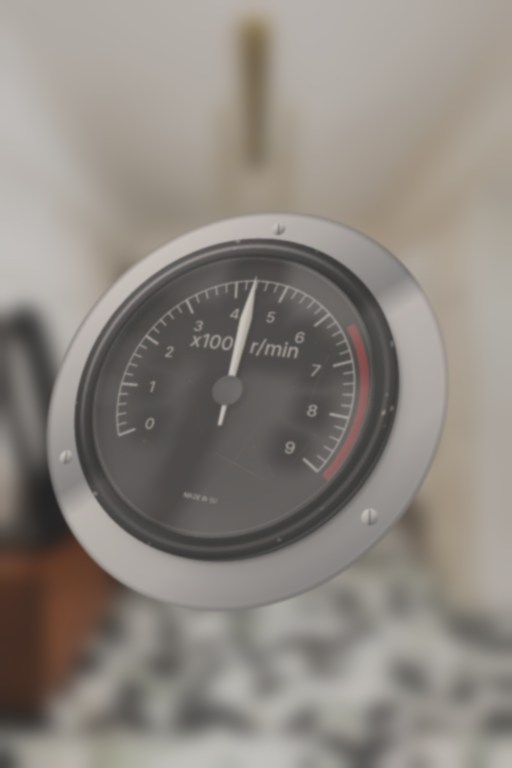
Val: 4400 rpm
